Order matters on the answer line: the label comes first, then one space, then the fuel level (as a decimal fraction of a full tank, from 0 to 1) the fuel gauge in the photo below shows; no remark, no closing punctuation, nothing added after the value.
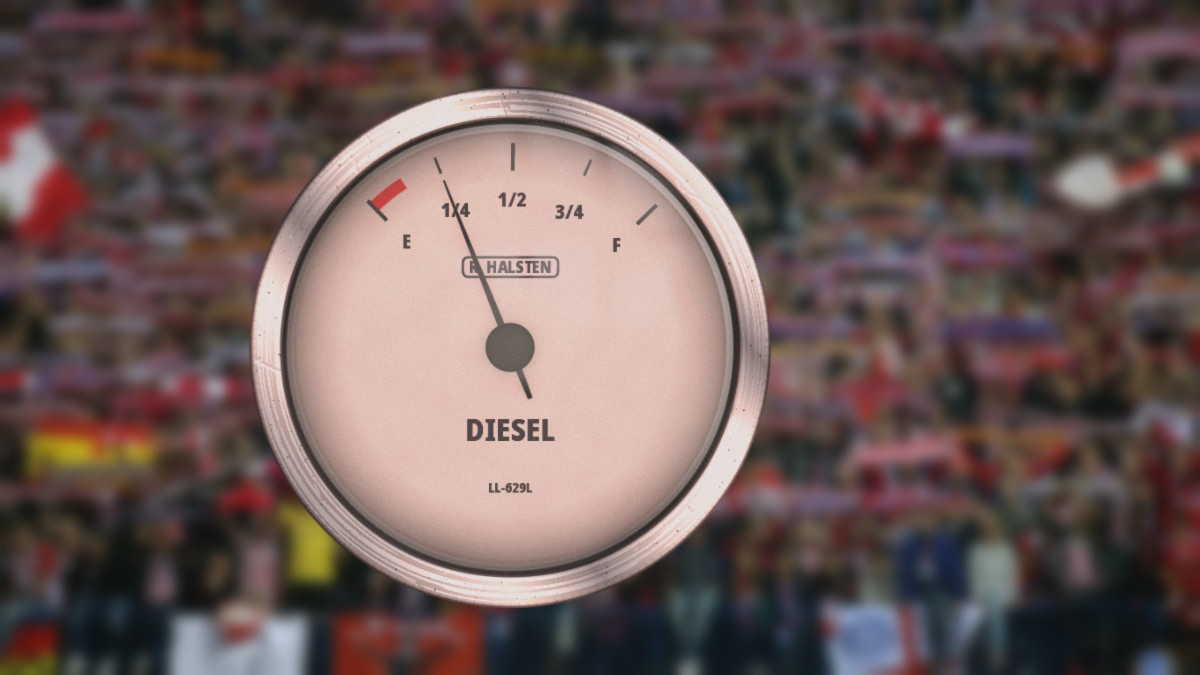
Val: 0.25
